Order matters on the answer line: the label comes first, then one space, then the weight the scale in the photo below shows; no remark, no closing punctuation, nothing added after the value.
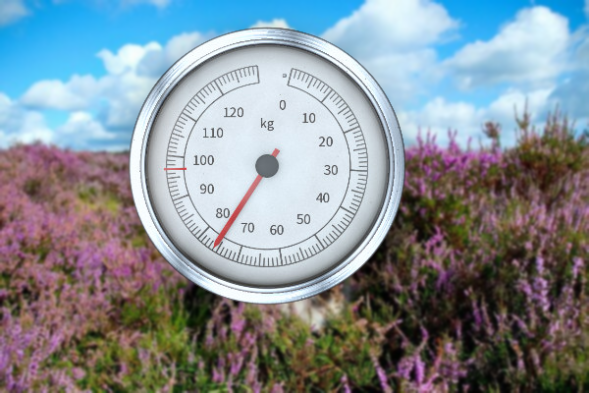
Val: 76 kg
